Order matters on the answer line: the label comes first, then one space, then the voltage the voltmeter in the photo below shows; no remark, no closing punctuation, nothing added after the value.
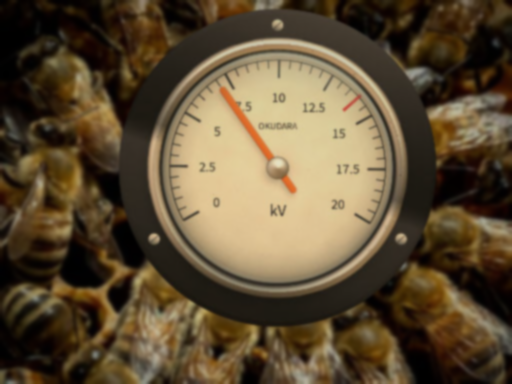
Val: 7 kV
